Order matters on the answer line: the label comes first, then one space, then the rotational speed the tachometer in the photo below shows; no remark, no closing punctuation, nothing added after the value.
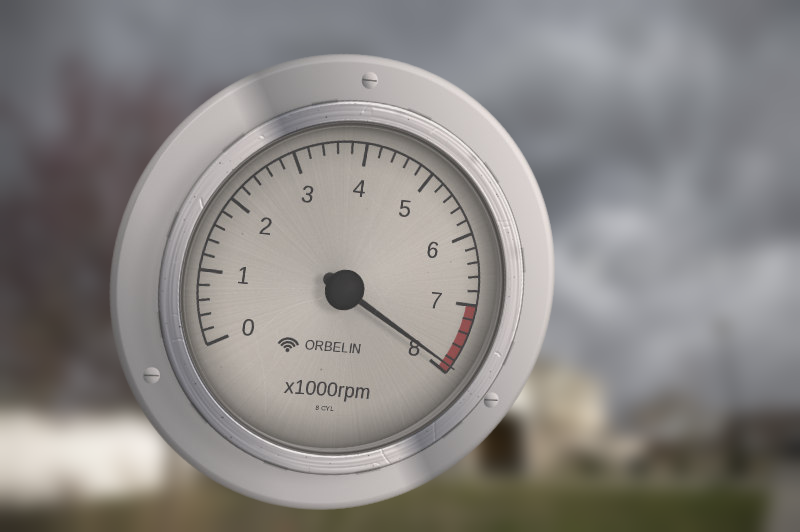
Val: 7900 rpm
